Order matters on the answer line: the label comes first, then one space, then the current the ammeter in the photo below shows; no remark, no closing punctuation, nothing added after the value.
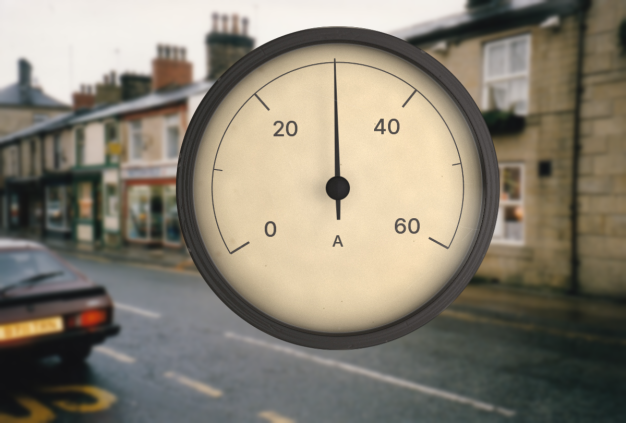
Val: 30 A
